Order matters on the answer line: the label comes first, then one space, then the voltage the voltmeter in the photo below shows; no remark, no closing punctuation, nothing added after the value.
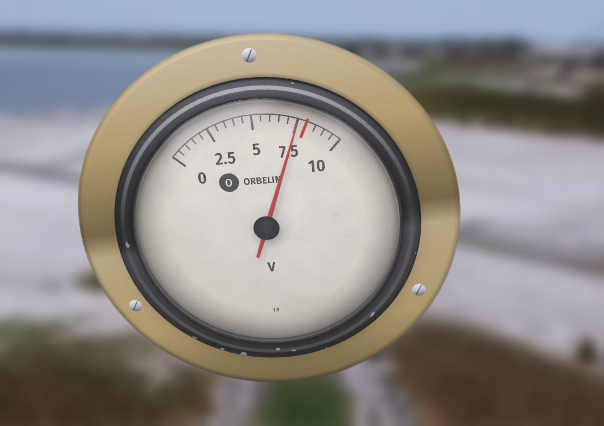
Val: 7.5 V
